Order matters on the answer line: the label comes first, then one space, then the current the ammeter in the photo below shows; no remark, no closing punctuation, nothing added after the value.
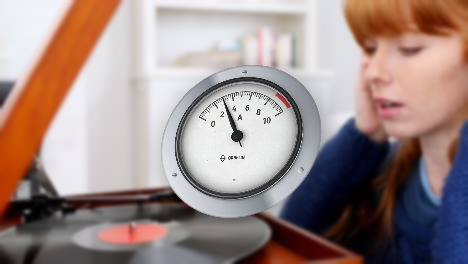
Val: 3 A
